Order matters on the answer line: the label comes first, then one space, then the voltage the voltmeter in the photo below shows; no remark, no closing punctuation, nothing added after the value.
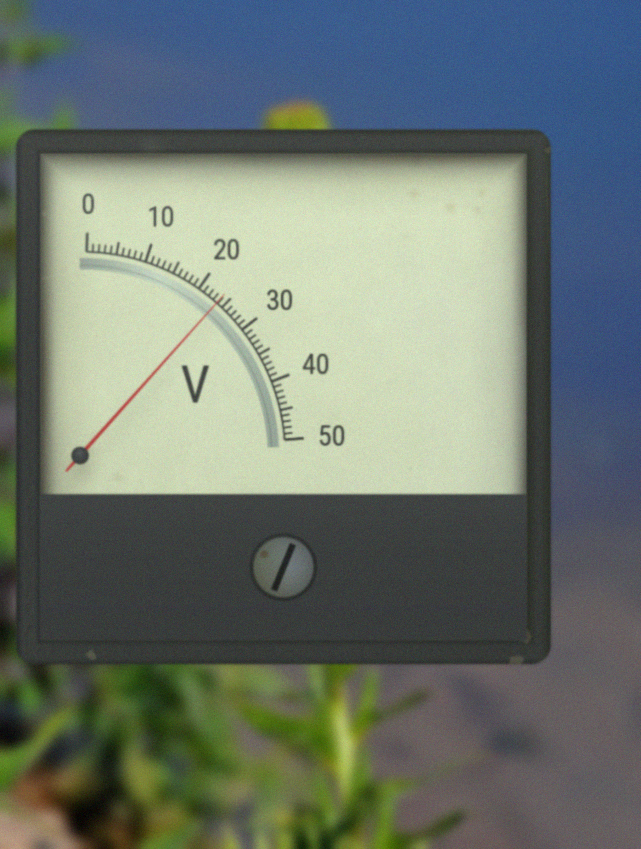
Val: 24 V
